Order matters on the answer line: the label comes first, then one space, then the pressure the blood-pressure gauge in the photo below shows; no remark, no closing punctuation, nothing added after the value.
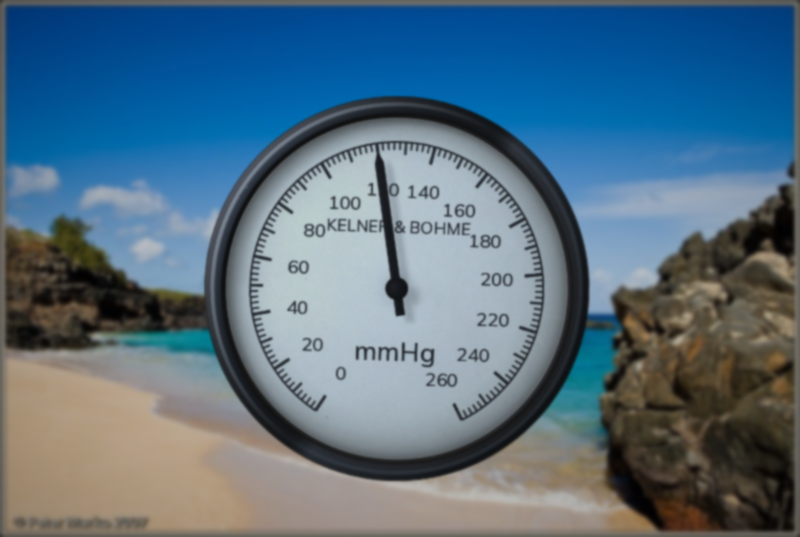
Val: 120 mmHg
